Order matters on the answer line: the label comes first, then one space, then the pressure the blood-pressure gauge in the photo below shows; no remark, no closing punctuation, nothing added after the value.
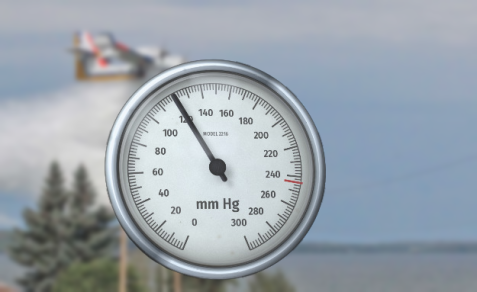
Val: 120 mmHg
